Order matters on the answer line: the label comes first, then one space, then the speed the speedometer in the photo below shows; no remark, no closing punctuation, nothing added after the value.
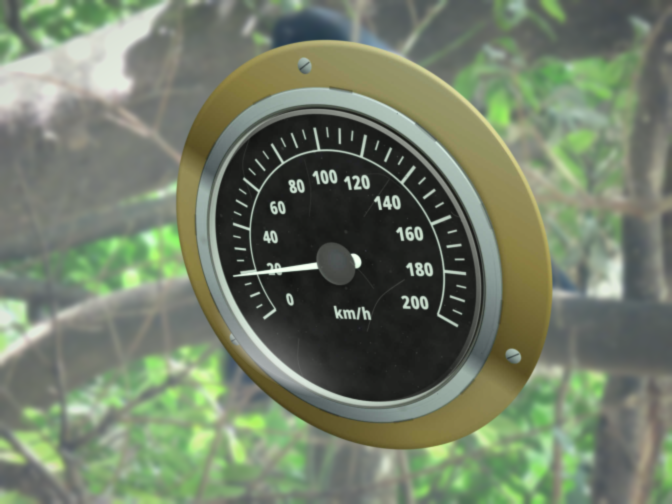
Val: 20 km/h
